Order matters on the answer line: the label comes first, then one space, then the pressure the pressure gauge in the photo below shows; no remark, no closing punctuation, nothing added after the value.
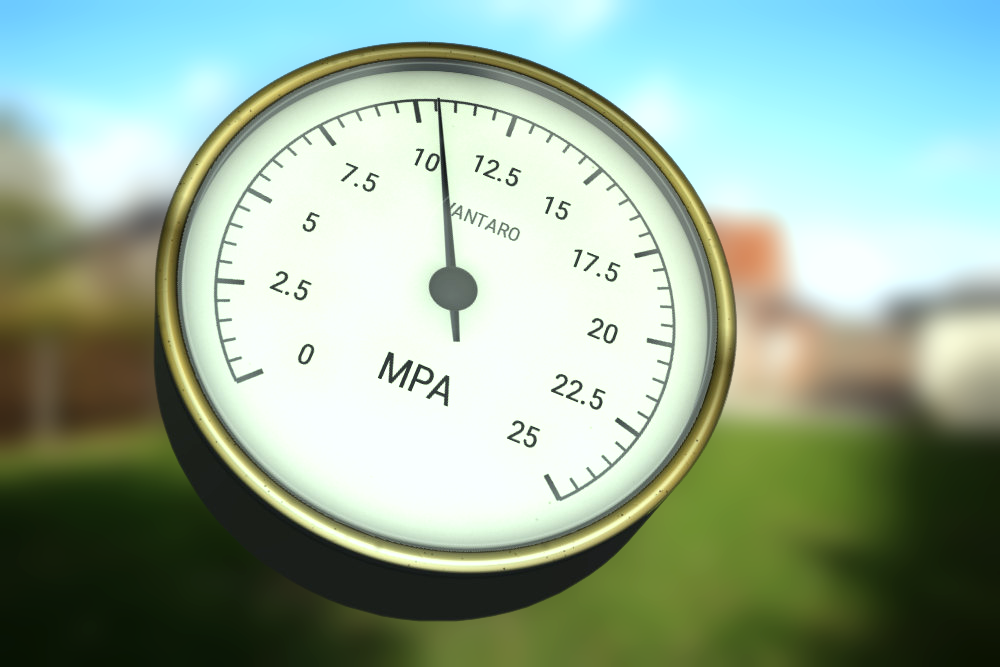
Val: 10.5 MPa
